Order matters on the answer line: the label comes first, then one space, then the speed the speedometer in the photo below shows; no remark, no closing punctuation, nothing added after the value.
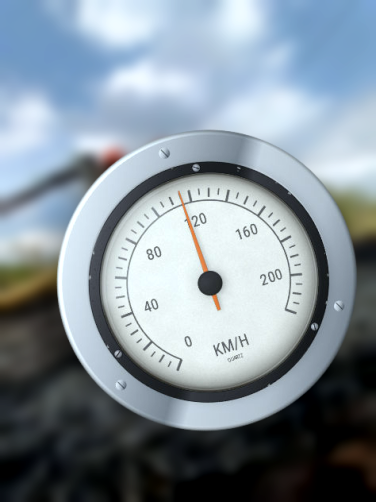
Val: 115 km/h
